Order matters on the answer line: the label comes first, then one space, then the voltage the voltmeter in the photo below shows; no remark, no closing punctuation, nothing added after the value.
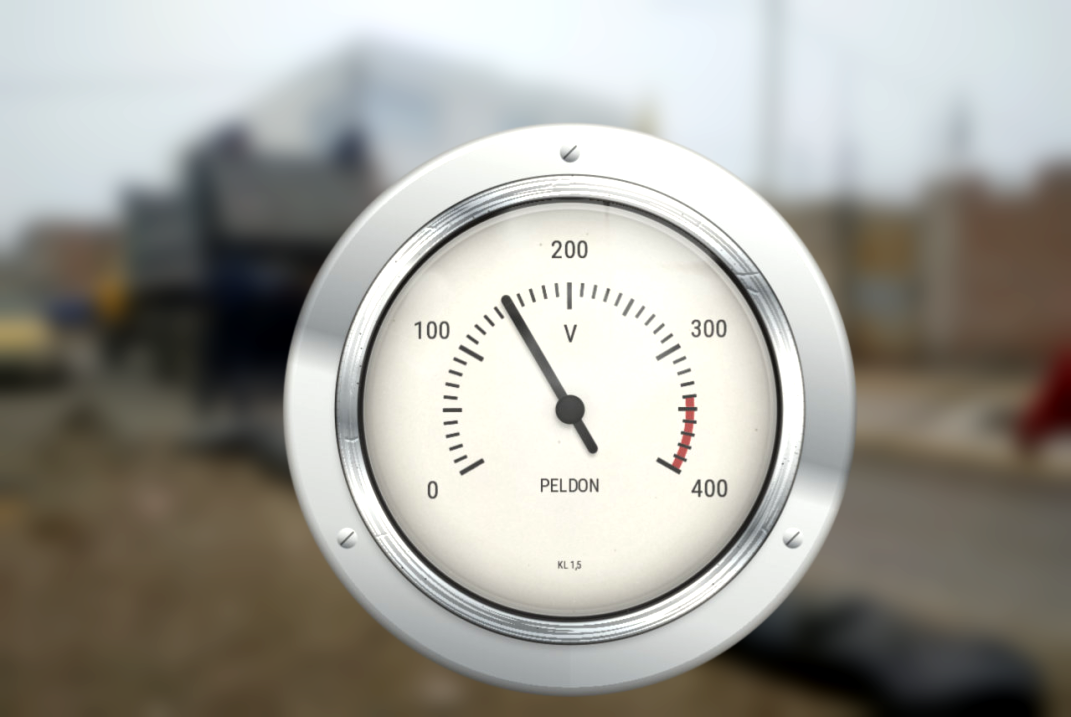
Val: 150 V
